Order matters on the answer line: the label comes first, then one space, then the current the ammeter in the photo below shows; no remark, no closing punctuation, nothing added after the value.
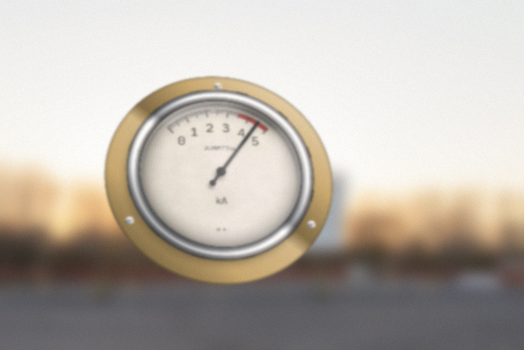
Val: 4.5 kA
